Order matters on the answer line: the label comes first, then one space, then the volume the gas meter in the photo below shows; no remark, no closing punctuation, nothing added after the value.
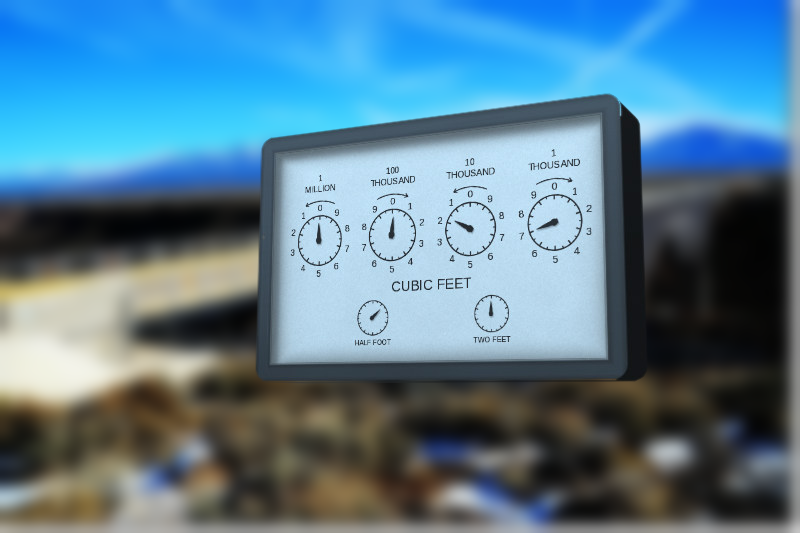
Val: 1700 ft³
